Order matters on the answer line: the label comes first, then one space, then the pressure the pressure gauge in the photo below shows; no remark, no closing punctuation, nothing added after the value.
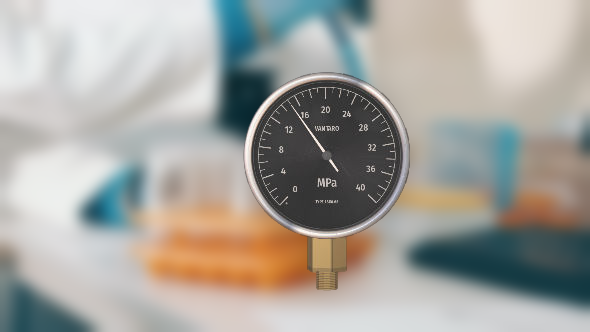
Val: 15 MPa
